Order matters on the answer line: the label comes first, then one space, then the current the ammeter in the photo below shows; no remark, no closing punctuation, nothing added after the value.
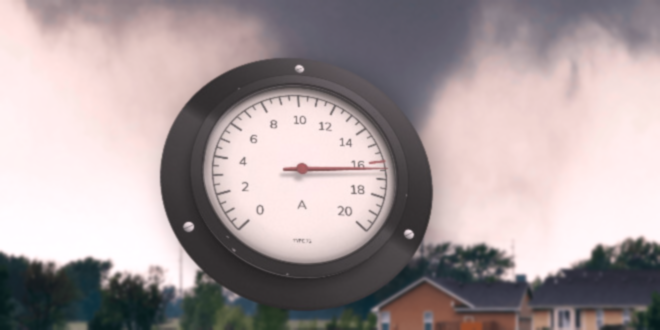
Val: 16.5 A
